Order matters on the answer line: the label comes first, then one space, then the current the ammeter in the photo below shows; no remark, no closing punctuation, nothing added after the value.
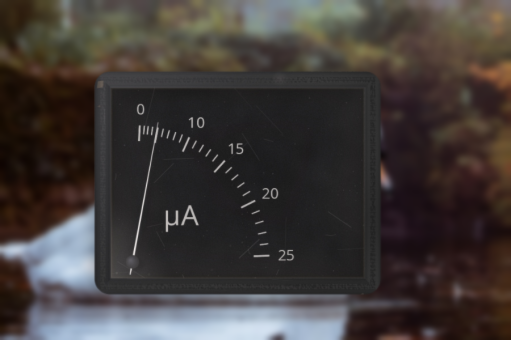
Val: 5 µA
